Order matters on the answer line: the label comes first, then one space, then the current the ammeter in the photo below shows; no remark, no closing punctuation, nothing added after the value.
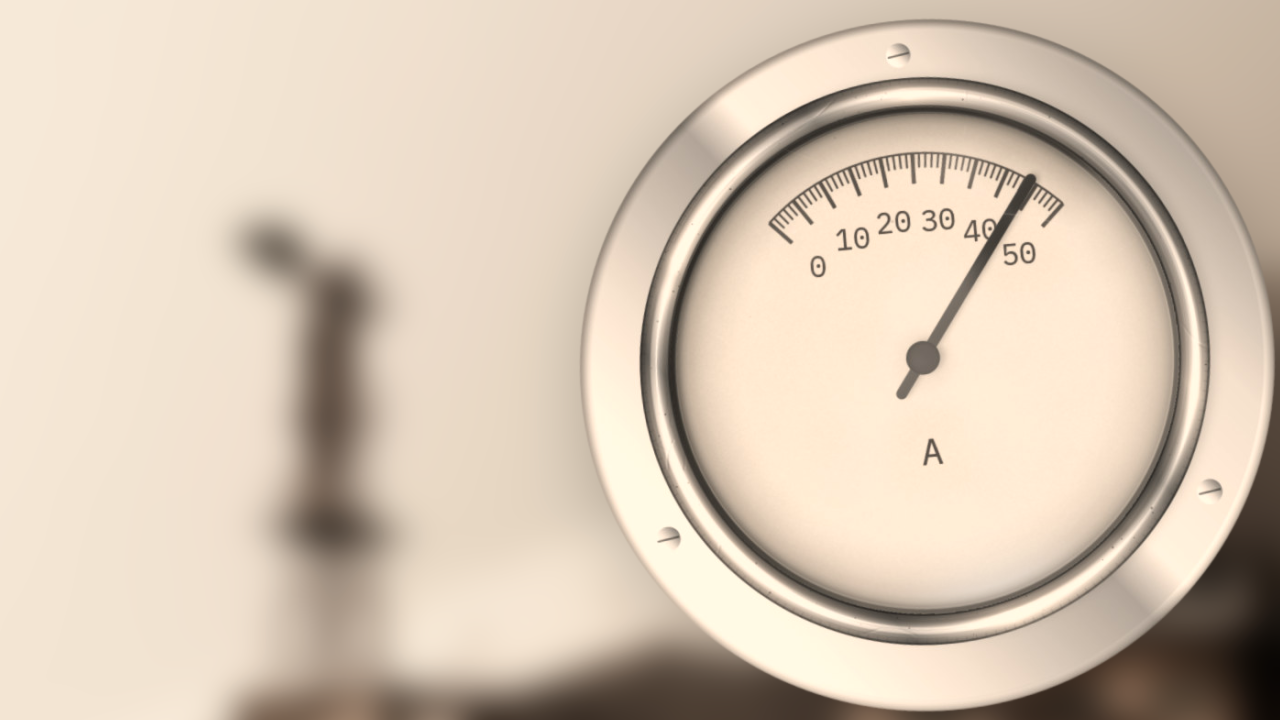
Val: 44 A
